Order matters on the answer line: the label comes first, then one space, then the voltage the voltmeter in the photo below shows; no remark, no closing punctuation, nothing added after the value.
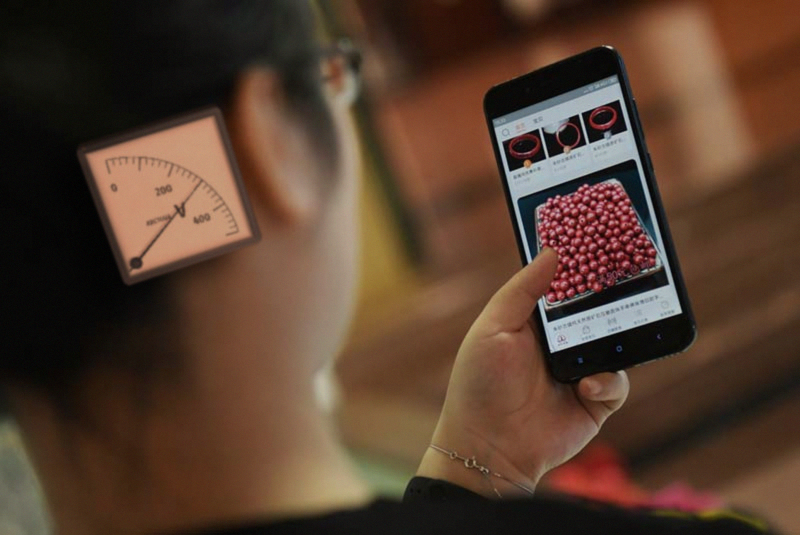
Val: 300 V
